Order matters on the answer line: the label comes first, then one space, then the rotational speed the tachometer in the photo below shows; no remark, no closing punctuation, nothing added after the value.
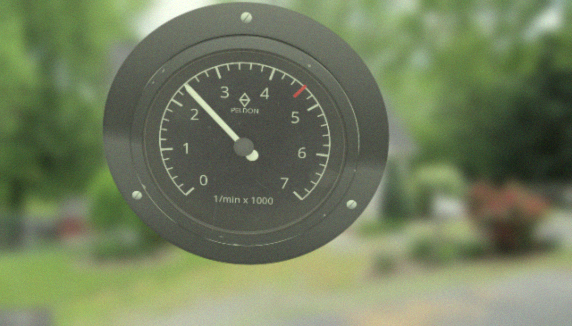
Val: 2400 rpm
